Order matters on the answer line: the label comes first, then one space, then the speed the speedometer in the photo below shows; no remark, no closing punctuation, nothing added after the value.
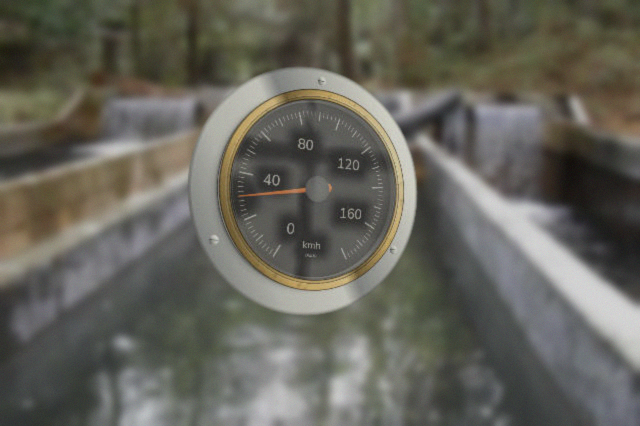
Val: 30 km/h
